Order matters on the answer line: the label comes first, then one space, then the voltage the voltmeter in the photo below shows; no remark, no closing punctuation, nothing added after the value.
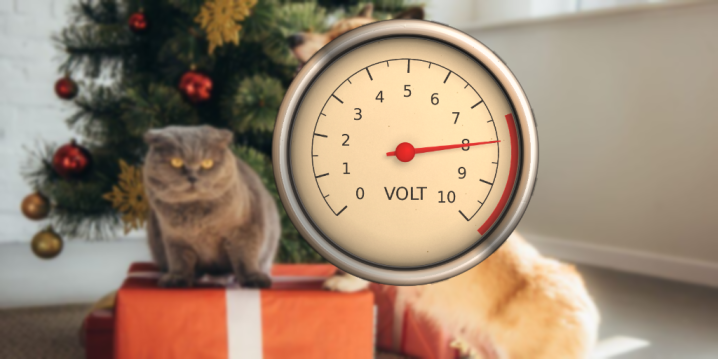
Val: 8 V
